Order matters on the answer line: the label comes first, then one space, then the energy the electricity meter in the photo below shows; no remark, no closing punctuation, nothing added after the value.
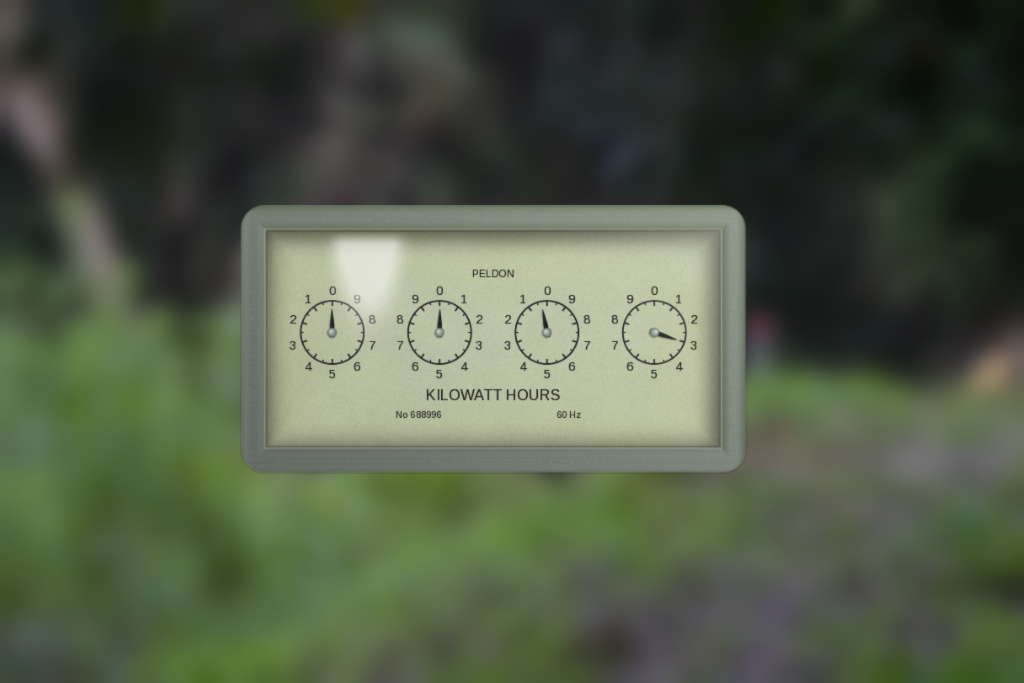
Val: 3 kWh
